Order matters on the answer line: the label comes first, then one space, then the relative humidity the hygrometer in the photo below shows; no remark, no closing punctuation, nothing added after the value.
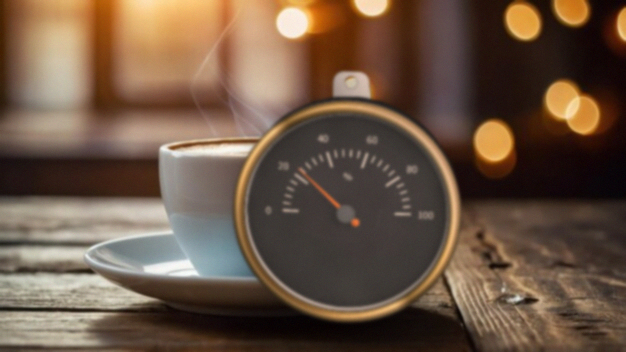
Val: 24 %
